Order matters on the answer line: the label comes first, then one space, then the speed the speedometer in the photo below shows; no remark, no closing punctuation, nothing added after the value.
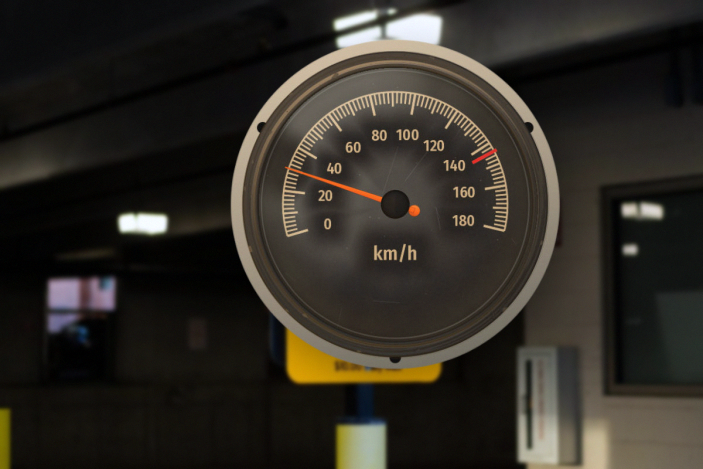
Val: 30 km/h
